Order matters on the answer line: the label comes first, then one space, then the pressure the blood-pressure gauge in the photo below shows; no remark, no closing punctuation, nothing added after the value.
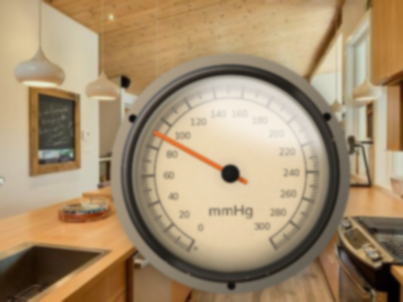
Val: 90 mmHg
